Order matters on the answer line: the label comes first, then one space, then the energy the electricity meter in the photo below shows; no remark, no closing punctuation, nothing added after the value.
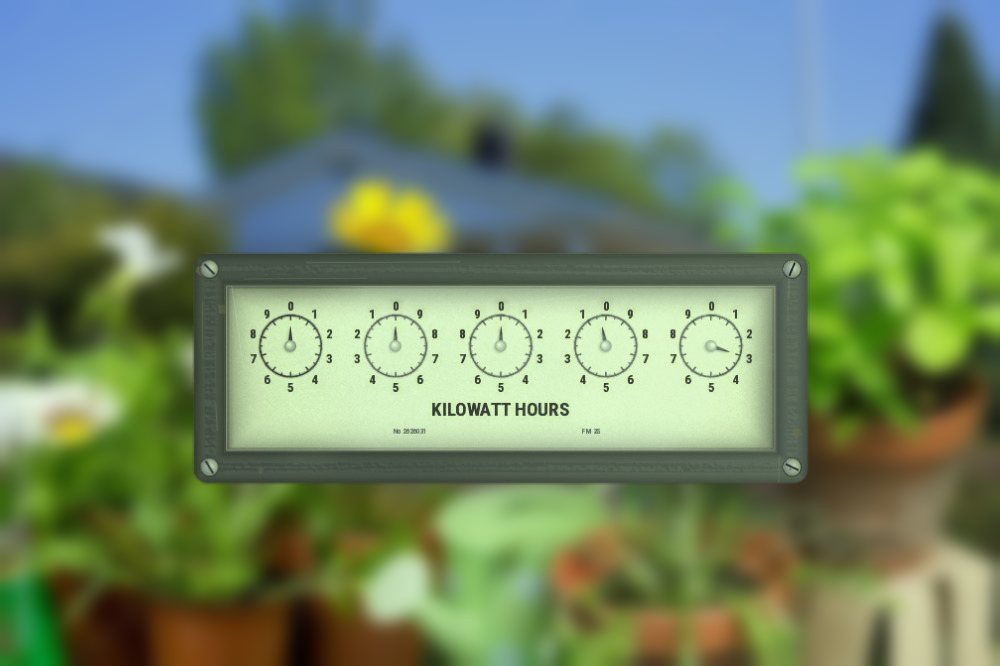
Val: 3 kWh
